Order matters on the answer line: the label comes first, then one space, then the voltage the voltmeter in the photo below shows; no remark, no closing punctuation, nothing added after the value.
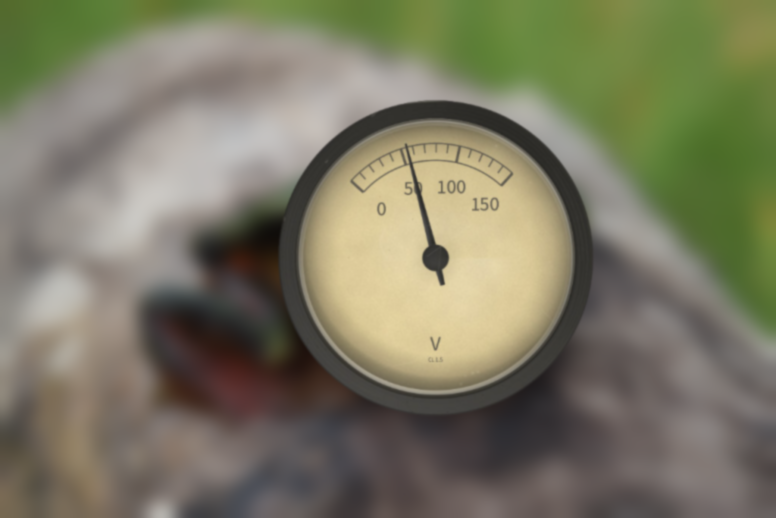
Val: 55 V
